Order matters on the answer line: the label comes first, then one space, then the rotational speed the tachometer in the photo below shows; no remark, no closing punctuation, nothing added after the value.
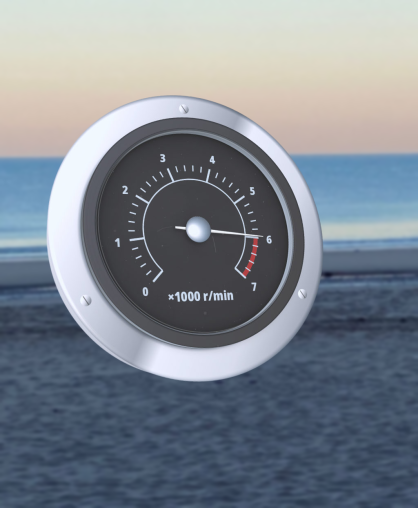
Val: 6000 rpm
